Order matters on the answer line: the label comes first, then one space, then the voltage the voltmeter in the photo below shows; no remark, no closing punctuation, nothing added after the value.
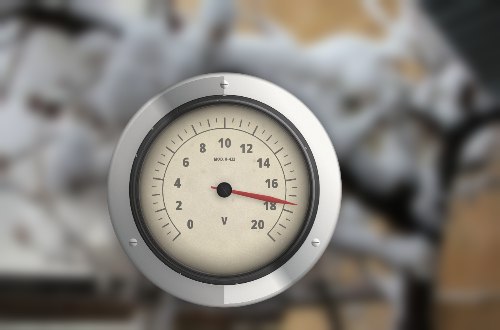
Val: 17.5 V
